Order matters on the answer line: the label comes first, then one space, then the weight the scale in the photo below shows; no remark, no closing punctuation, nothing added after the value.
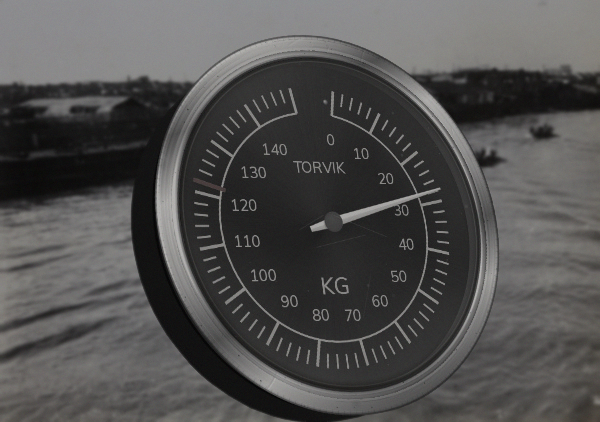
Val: 28 kg
